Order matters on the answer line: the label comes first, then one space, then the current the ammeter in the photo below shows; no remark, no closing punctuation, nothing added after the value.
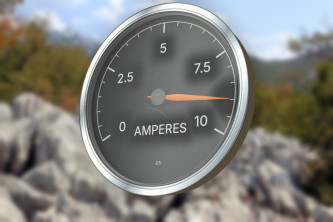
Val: 9 A
